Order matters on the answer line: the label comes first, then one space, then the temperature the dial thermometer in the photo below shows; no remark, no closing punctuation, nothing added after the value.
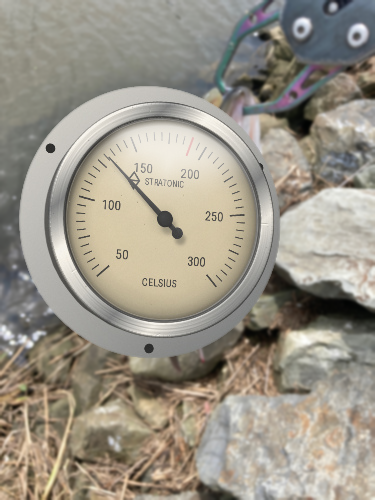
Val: 130 °C
